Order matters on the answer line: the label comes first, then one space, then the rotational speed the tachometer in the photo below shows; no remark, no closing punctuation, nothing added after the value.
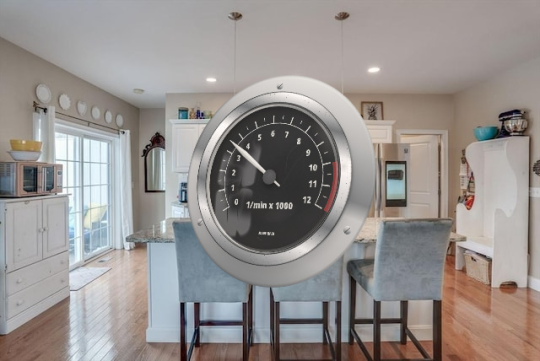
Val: 3500 rpm
